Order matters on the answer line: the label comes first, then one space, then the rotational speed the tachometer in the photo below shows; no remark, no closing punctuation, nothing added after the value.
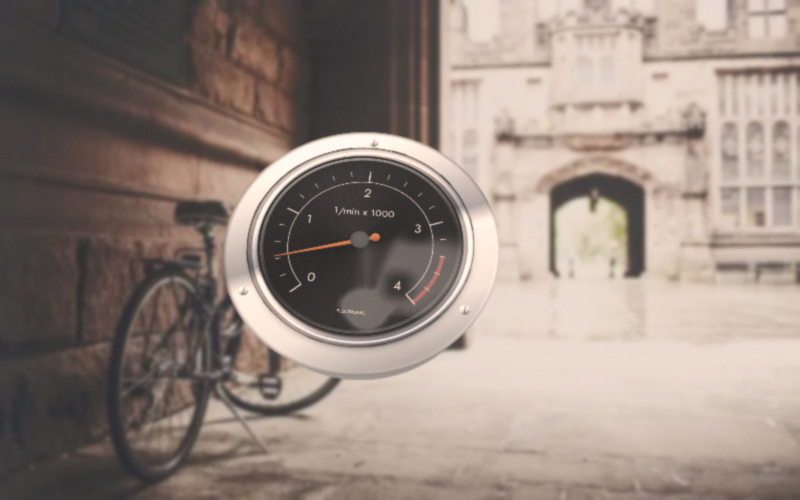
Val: 400 rpm
